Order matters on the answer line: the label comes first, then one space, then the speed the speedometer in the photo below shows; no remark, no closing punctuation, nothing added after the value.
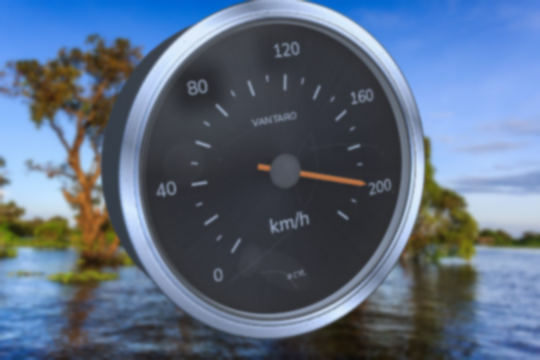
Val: 200 km/h
